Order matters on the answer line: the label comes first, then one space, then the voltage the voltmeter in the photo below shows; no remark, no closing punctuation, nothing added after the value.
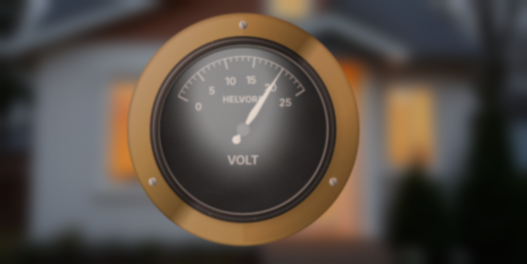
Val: 20 V
